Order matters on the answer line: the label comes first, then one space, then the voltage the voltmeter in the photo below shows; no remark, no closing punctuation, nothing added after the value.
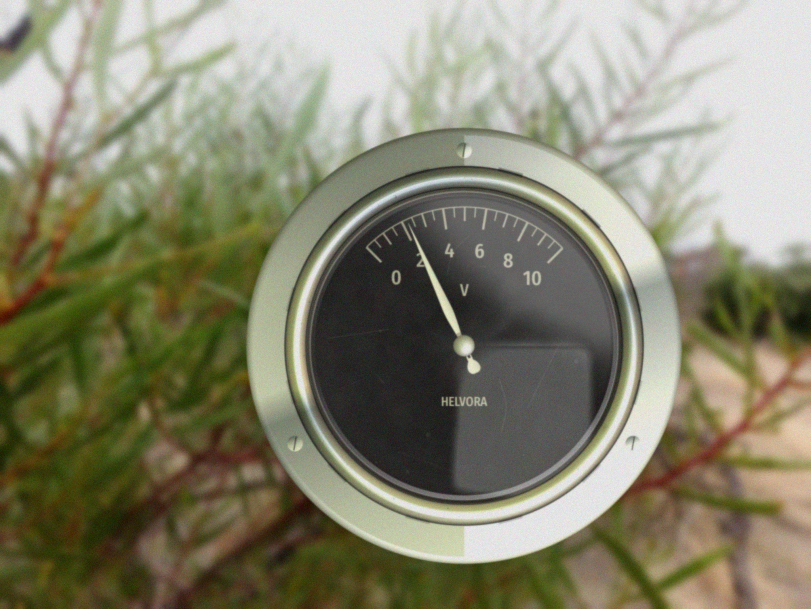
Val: 2.25 V
